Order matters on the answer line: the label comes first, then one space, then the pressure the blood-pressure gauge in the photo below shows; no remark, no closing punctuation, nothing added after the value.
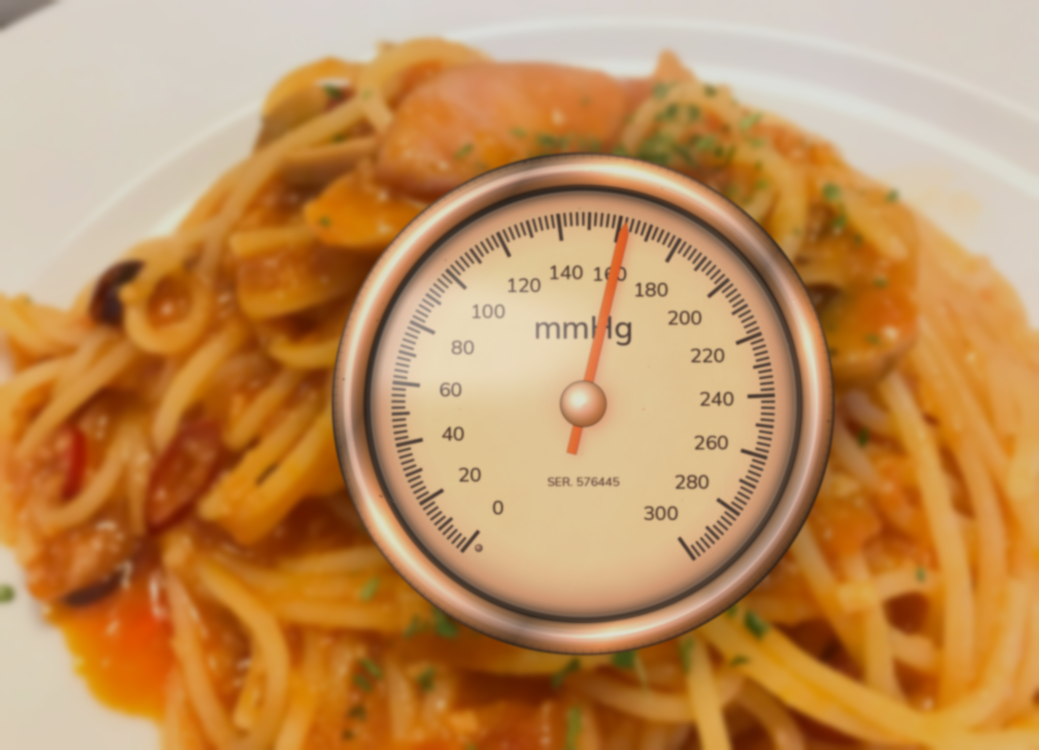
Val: 162 mmHg
